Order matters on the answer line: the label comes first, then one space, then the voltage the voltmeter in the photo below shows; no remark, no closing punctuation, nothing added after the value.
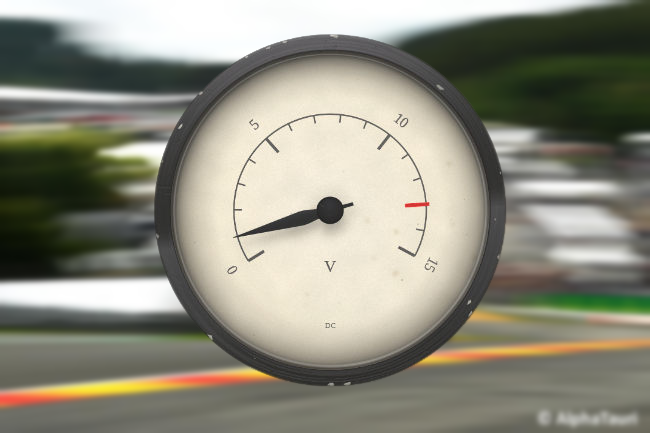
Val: 1 V
